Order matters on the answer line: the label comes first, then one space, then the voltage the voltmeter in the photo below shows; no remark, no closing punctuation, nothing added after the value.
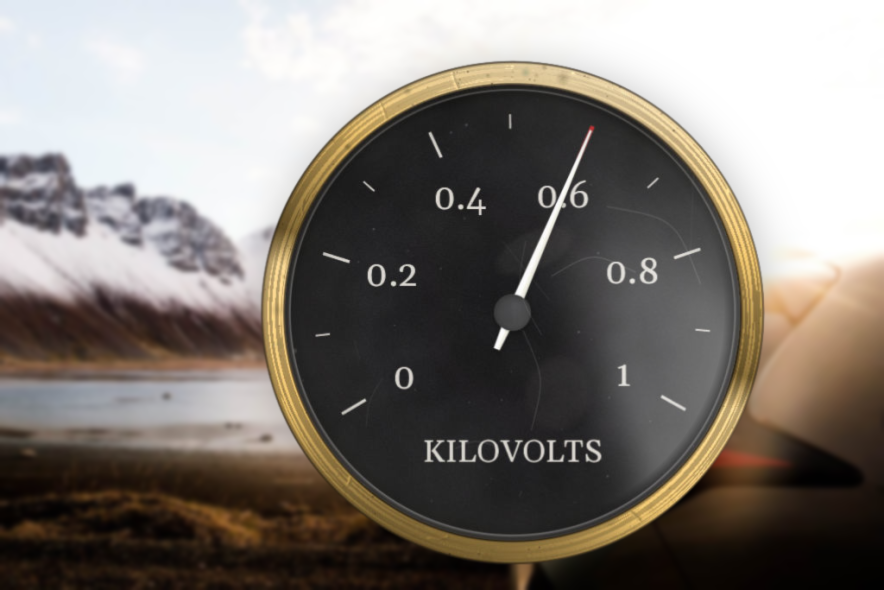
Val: 0.6 kV
